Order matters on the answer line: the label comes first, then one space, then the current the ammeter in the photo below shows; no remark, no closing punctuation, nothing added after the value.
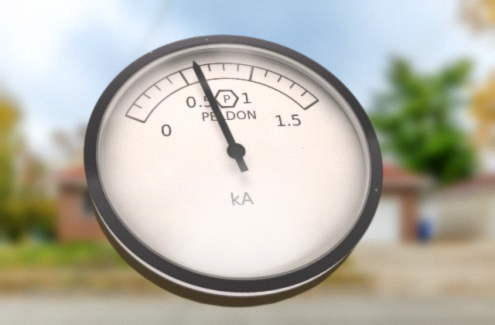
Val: 0.6 kA
